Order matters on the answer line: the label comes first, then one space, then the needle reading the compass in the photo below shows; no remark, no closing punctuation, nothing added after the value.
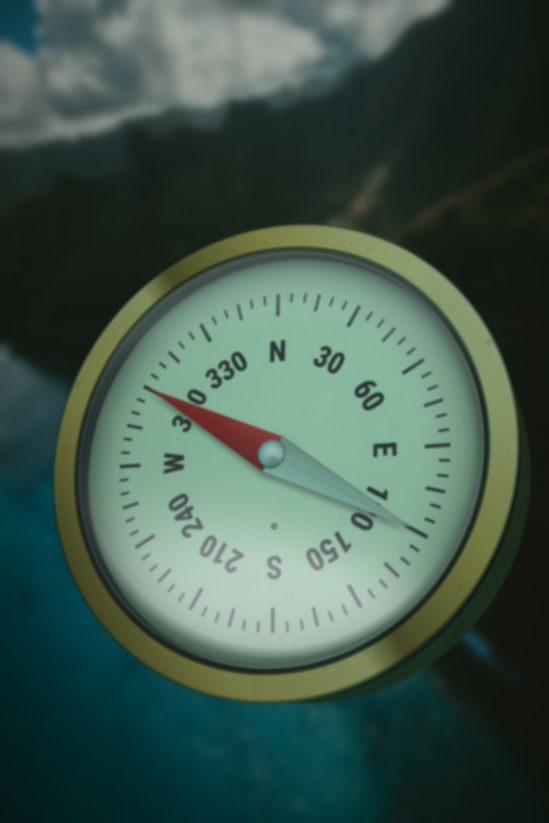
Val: 300 °
